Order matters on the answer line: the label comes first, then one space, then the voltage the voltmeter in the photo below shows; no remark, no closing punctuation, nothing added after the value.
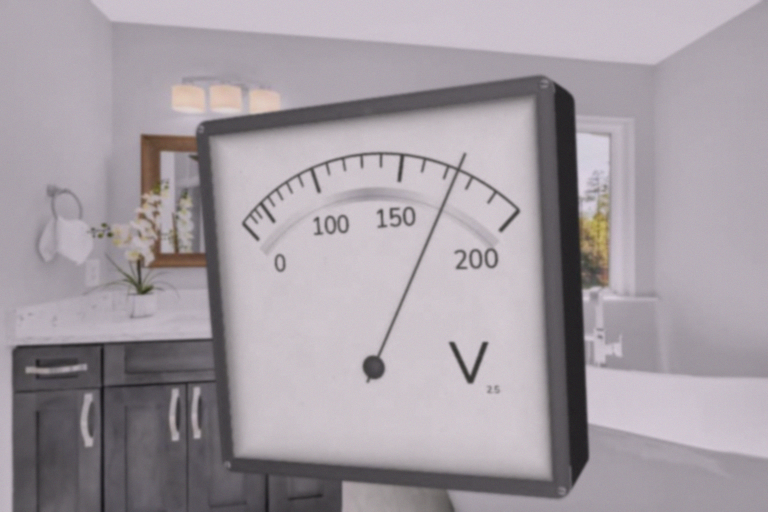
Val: 175 V
